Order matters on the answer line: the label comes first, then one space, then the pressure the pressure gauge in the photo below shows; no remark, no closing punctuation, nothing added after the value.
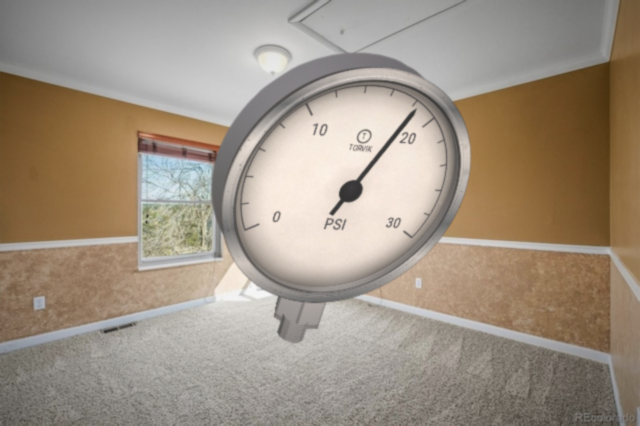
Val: 18 psi
